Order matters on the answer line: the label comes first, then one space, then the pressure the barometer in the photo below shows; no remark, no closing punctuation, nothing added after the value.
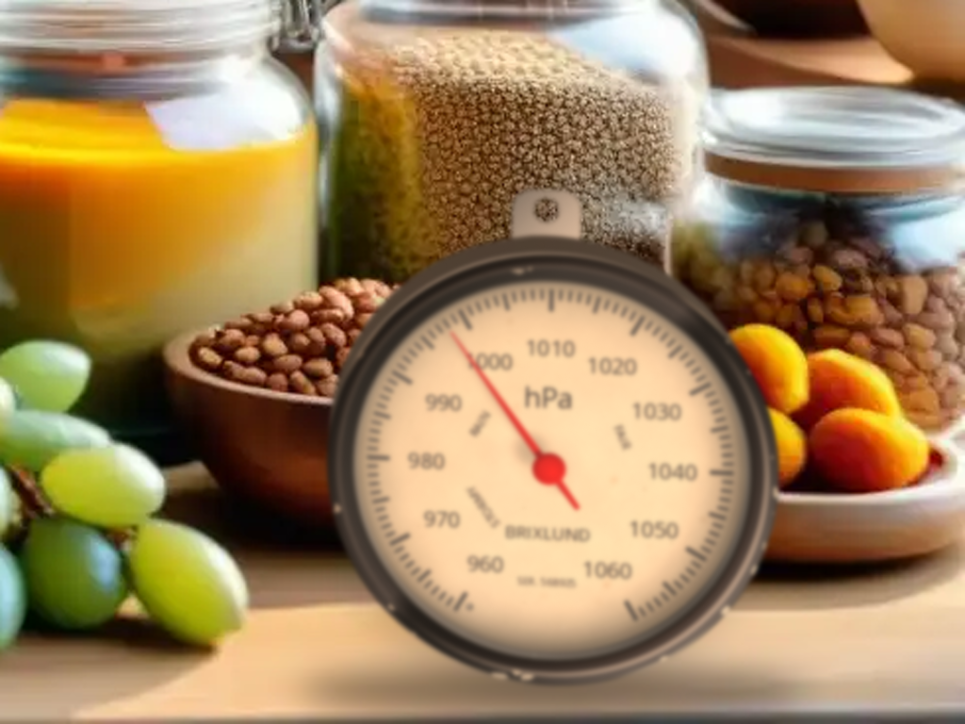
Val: 998 hPa
